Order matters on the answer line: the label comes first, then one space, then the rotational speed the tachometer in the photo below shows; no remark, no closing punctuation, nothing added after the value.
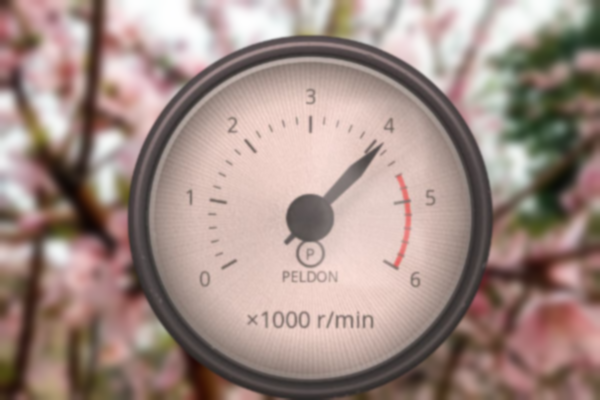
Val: 4100 rpm
